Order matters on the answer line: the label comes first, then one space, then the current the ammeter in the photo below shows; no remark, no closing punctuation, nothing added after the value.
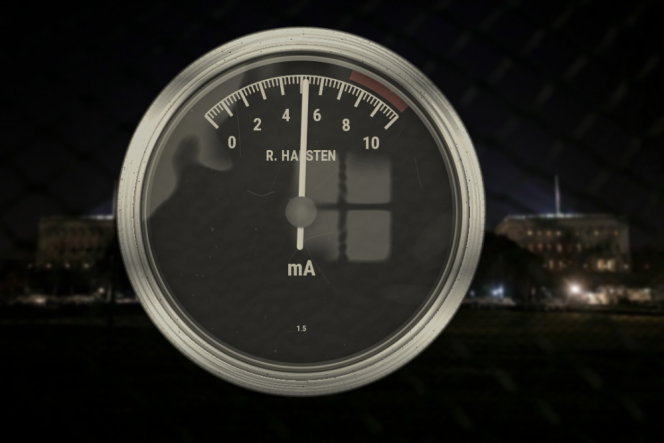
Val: 5.2 mA
